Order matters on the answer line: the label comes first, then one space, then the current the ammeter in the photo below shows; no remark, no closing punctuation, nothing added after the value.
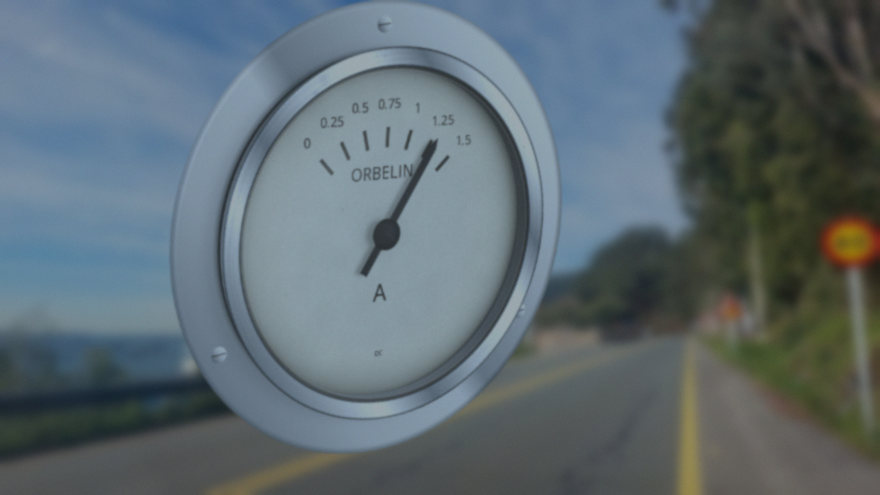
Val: 1.25 A
